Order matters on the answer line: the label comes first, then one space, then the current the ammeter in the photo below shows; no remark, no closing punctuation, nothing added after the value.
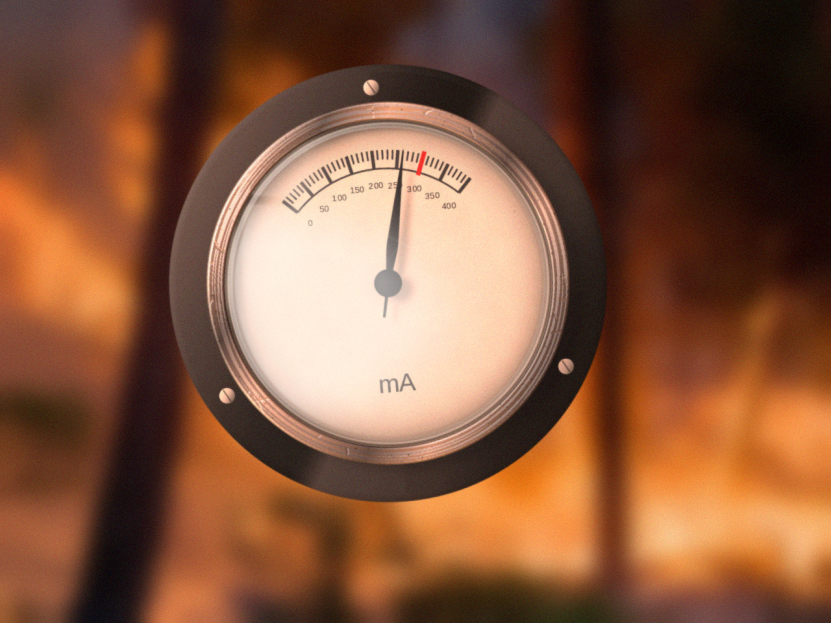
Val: 260 mA
